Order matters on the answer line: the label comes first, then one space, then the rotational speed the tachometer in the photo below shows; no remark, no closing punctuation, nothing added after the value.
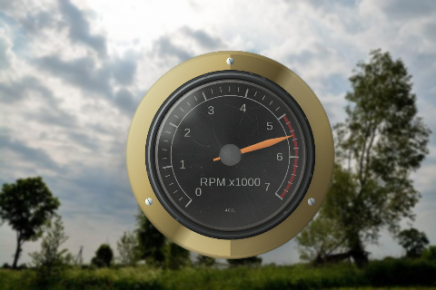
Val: 5500 rpm
